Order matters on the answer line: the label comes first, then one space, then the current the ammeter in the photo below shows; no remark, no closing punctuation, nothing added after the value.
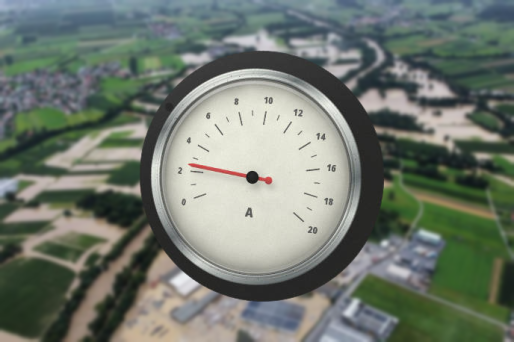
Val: 2.5 A
